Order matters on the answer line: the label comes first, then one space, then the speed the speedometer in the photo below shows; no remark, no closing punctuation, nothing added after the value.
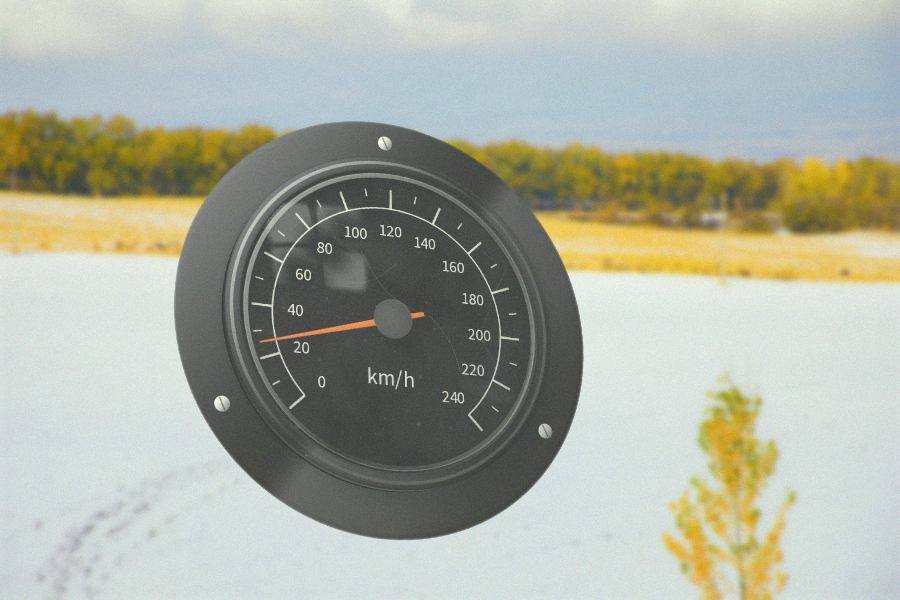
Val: 25 km/h
